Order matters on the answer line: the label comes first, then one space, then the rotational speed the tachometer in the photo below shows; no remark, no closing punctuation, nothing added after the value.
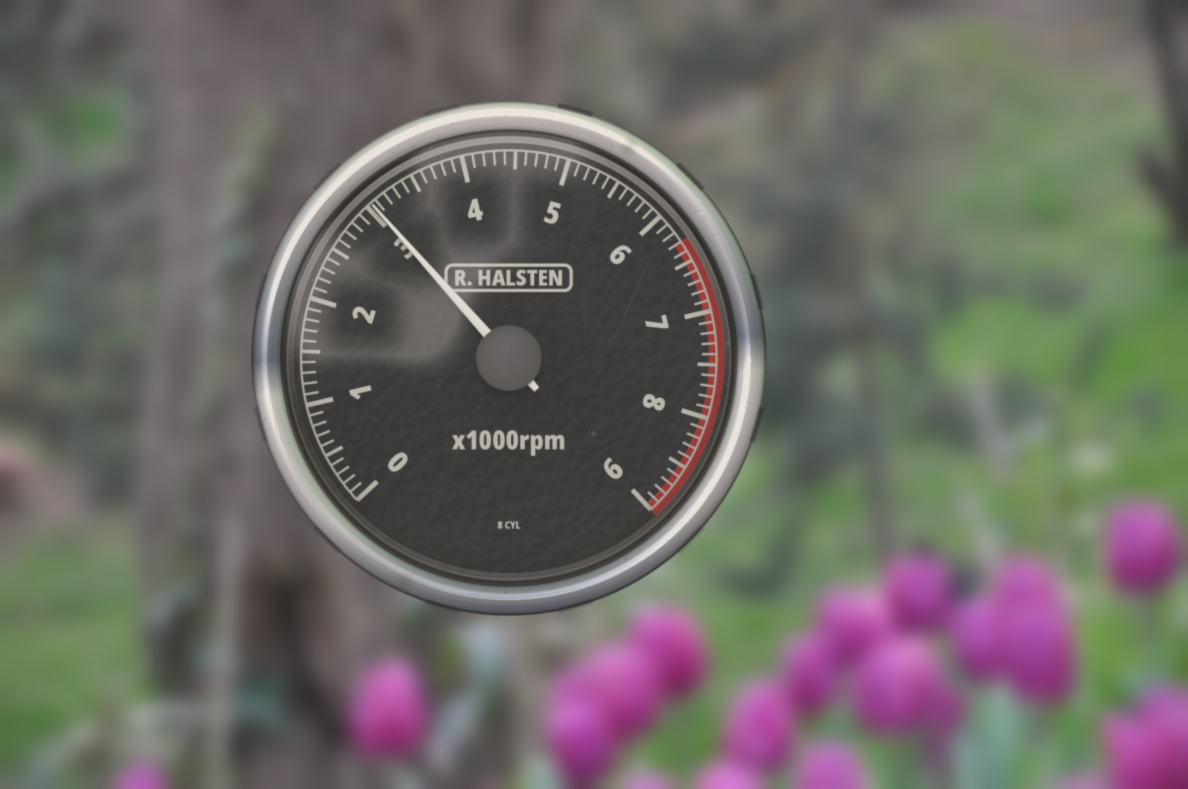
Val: 3050 rpm
